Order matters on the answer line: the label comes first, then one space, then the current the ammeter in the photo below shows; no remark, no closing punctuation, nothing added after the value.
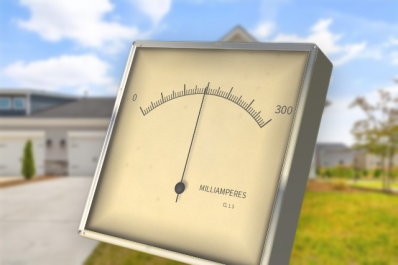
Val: 150 mA
